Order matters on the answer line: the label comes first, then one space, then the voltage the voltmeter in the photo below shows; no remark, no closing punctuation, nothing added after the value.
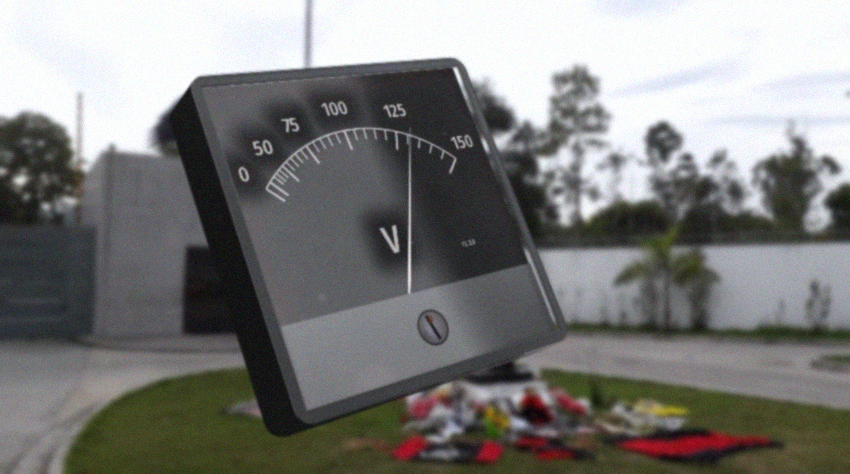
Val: 130 V
